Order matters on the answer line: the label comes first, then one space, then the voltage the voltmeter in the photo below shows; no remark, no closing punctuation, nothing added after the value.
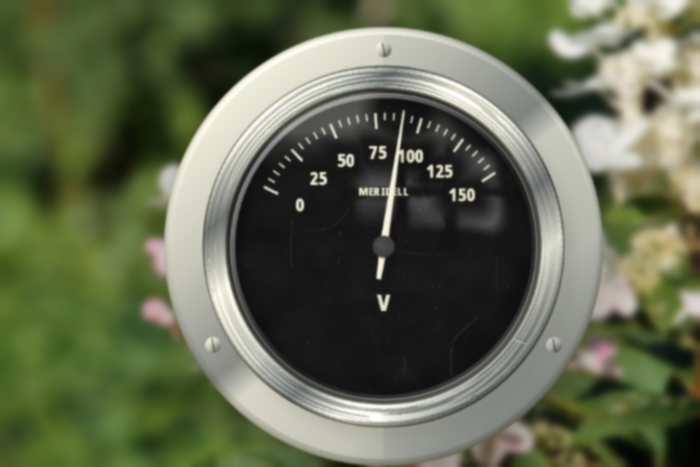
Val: 90 V
